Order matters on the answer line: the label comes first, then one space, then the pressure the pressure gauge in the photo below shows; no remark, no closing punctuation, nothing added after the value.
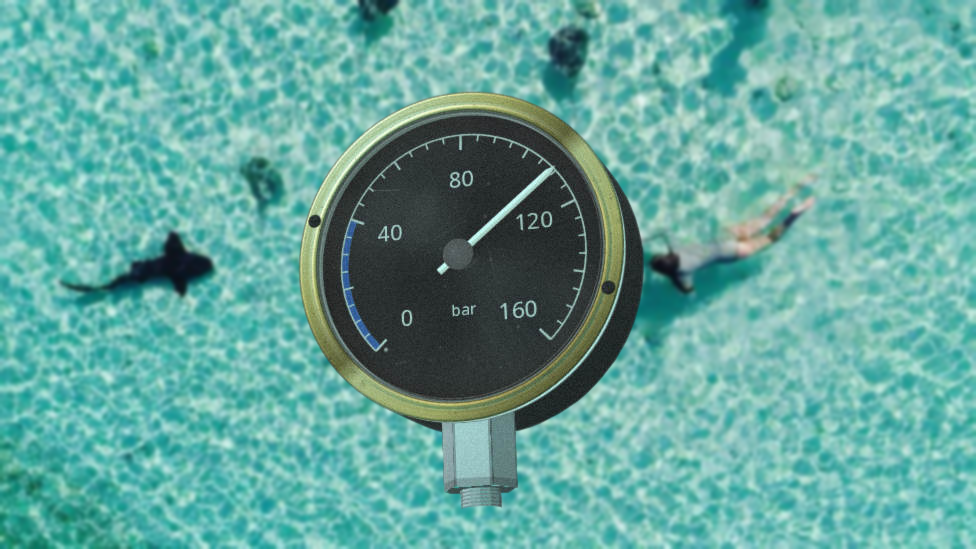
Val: 110 bar
